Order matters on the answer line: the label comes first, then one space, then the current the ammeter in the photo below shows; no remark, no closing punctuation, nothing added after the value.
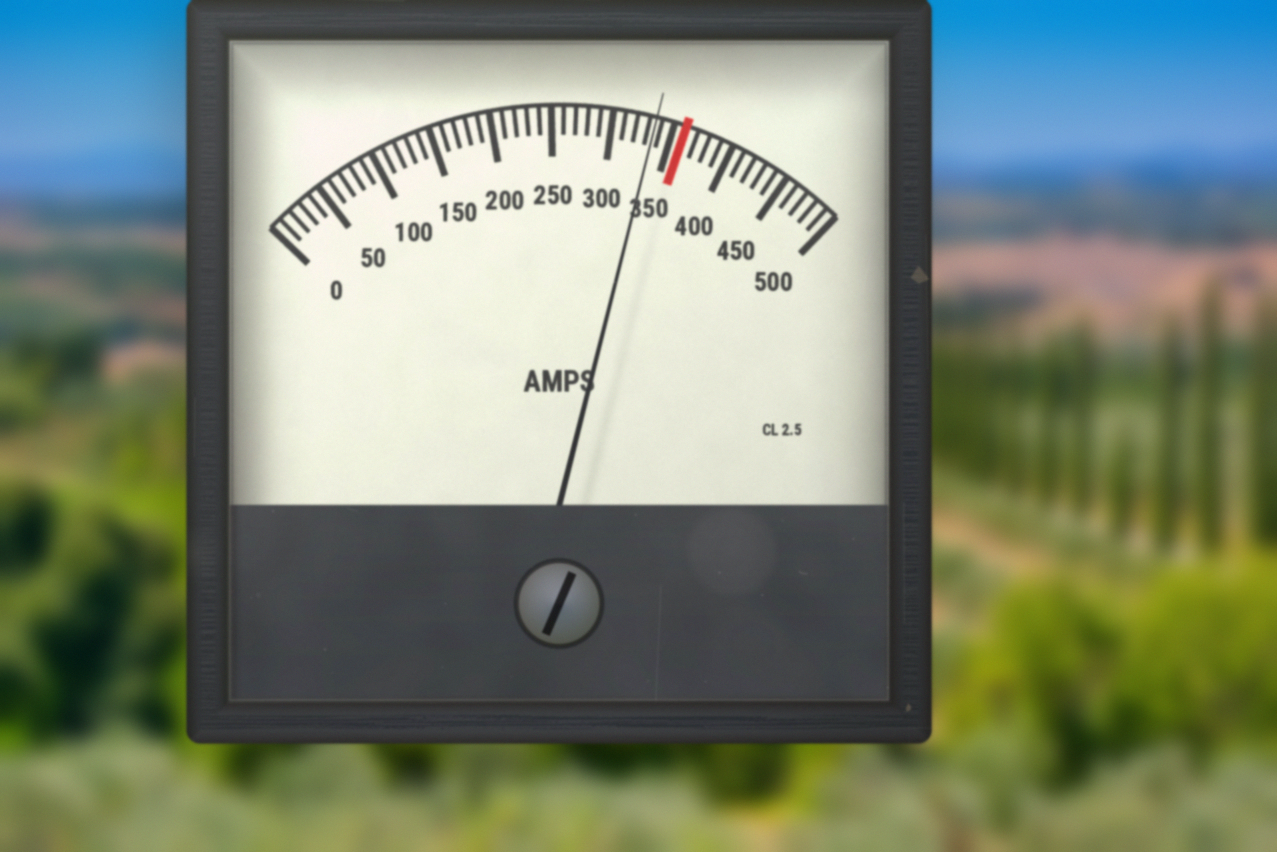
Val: 335 A
